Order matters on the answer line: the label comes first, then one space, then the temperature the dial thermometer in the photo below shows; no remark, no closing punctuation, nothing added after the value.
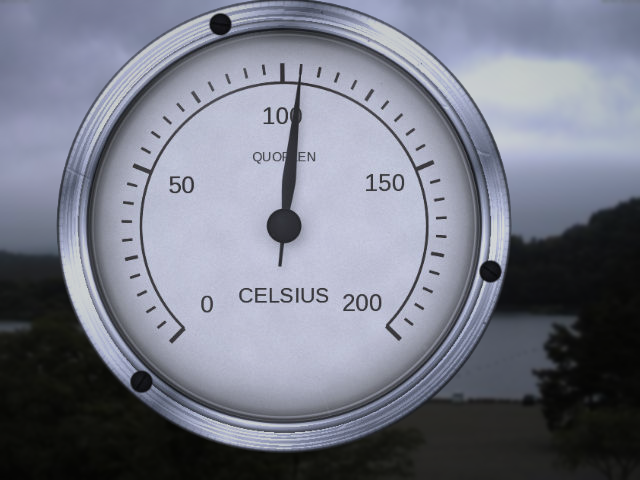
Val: 105 °C
